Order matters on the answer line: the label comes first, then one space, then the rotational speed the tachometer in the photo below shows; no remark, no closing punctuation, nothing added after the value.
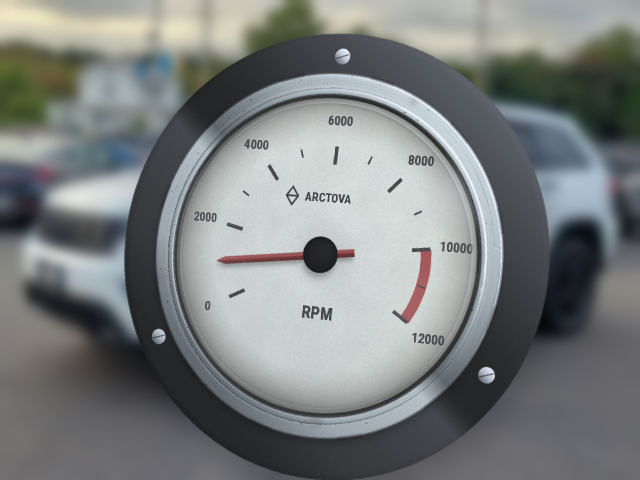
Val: 1000 rpm
